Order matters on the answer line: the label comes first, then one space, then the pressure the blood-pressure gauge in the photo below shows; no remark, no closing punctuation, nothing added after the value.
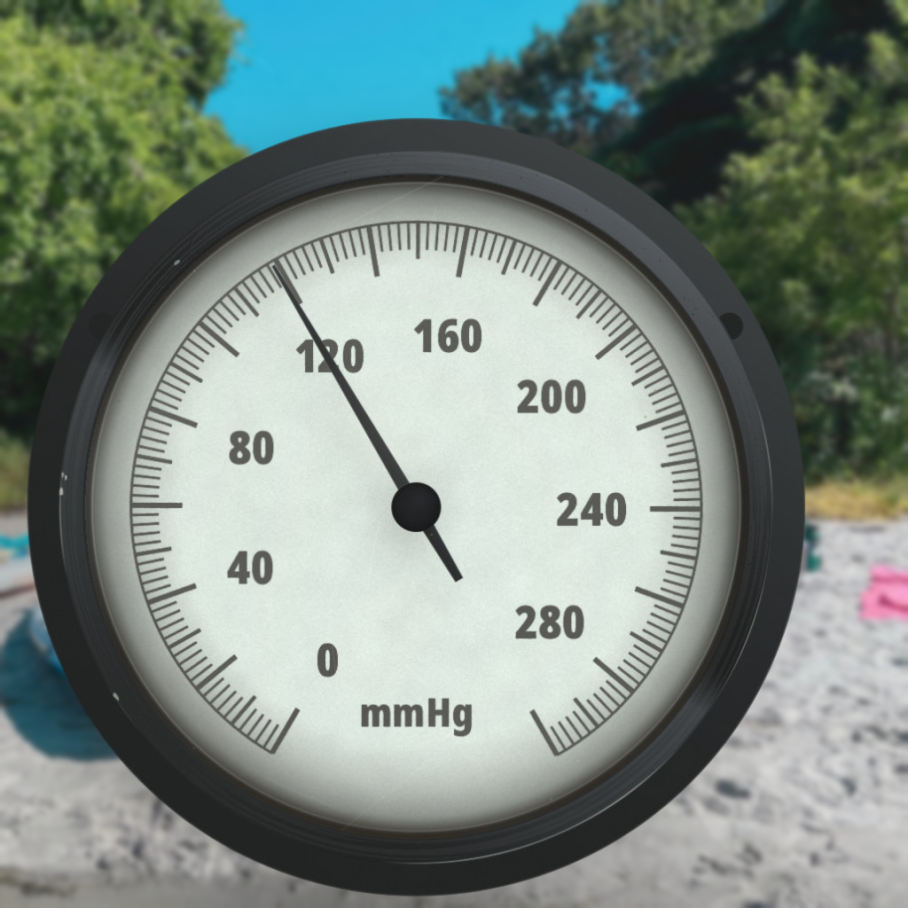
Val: 119 mmHg
